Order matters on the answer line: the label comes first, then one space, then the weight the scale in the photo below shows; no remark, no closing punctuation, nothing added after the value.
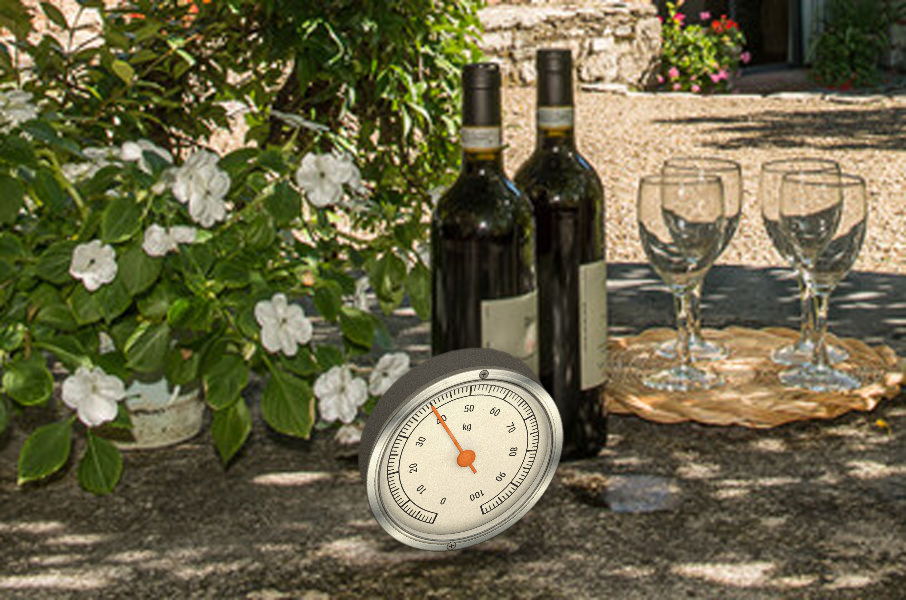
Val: 40 kg
